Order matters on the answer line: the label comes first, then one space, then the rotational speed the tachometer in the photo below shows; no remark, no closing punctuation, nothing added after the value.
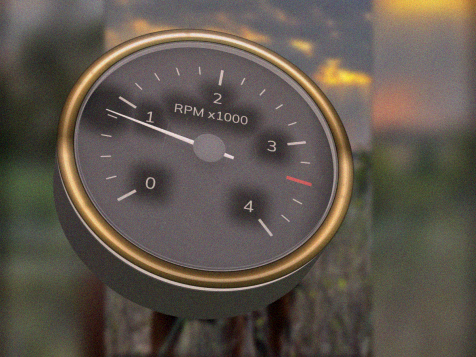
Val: 800 rpm
